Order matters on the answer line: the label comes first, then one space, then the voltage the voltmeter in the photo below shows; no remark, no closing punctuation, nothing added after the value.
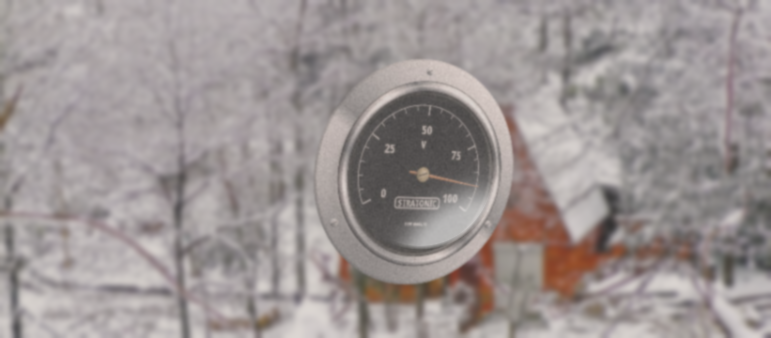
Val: 90 V
